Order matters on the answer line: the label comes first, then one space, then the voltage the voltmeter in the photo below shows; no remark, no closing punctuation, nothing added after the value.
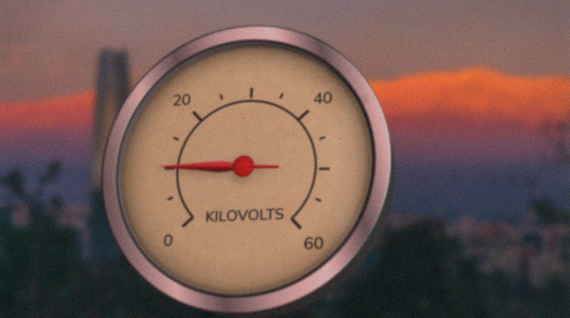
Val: 10 kV
